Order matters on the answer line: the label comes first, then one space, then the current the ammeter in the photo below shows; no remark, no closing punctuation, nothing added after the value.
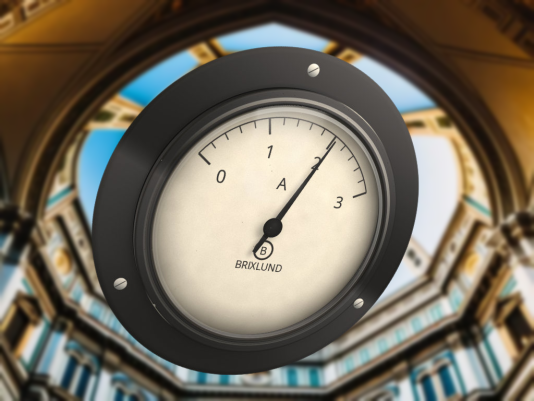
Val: 2 A
